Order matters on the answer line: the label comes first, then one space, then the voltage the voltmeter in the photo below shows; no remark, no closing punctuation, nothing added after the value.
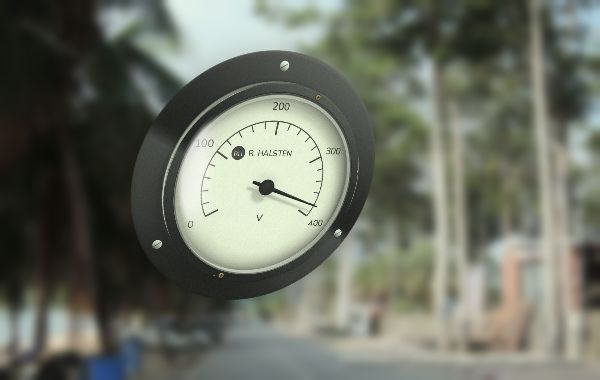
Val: 380 V
